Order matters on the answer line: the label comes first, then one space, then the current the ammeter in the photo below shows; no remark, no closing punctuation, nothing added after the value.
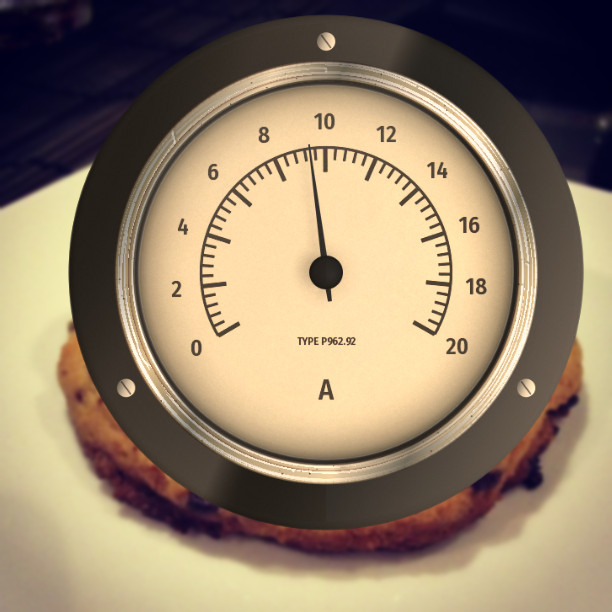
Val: 9.4 A
